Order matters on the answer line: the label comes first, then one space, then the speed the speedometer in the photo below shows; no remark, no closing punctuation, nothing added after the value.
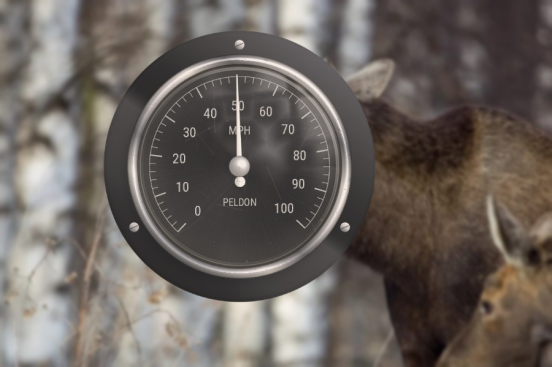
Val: 50 mph
